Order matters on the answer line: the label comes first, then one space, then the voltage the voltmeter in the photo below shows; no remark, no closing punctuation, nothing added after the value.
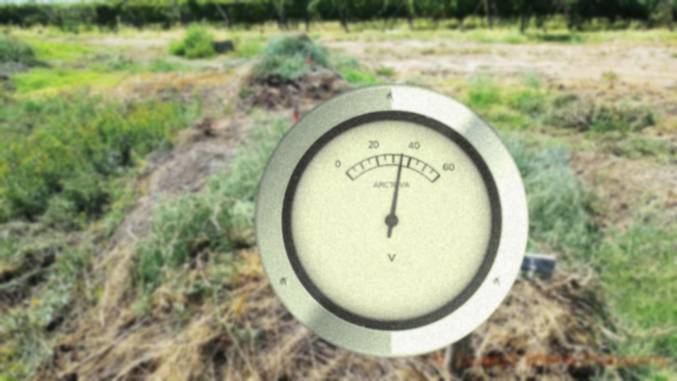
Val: 35 V
